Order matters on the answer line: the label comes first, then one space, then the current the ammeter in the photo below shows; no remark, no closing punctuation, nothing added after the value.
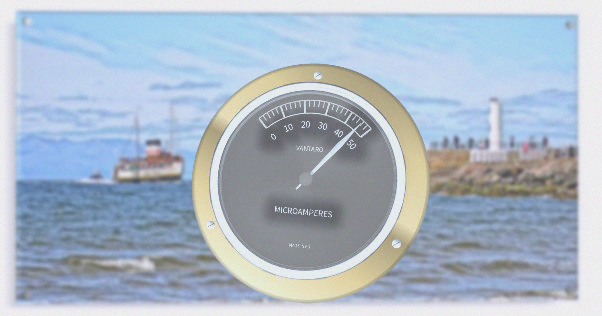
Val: 46 µA
